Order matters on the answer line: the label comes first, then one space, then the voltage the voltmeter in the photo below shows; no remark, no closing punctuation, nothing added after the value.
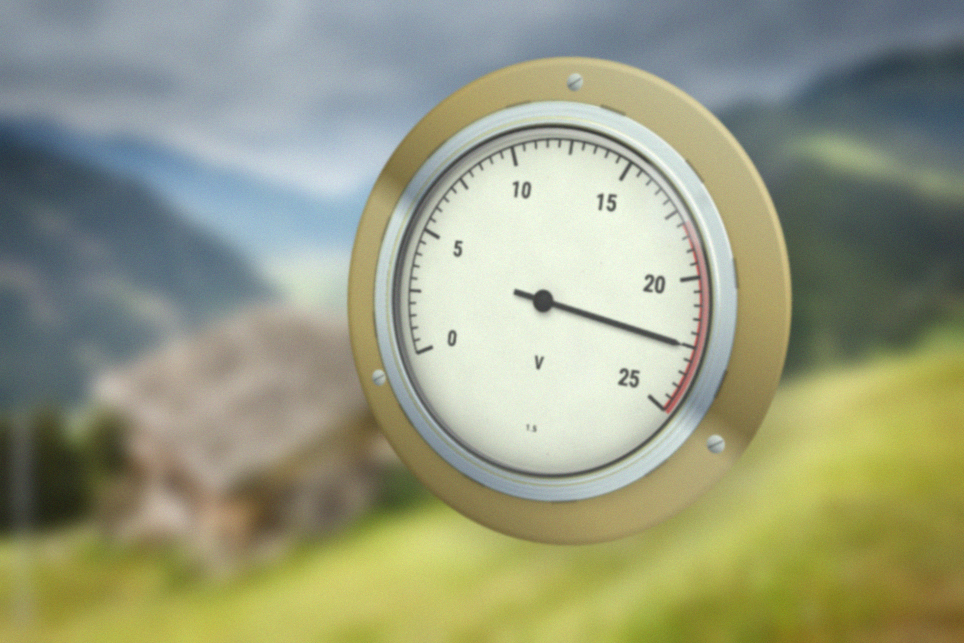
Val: 22.5 V
